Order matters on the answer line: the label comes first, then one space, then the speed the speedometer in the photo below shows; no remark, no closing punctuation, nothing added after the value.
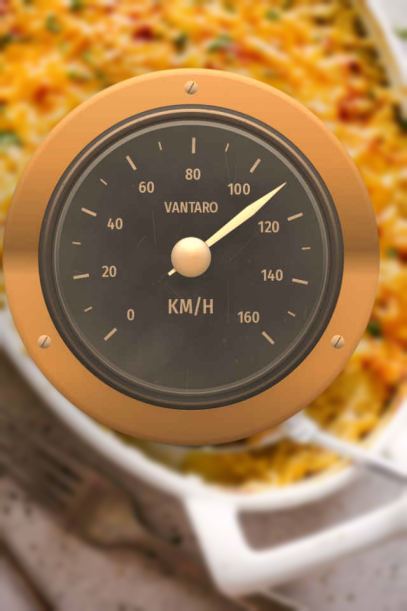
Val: 110 km/h
